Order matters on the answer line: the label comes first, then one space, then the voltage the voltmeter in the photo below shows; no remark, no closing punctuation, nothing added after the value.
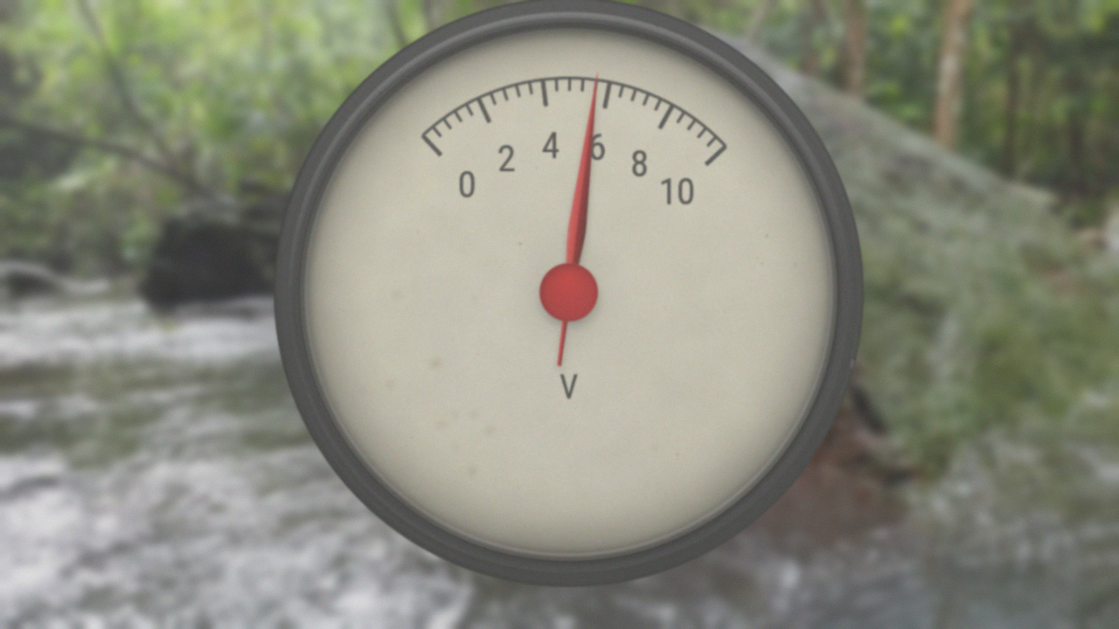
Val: 5.6 V
